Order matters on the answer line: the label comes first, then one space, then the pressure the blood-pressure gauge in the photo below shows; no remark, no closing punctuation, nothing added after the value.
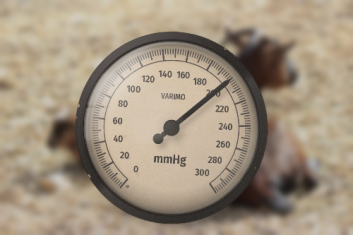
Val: 200 mmHg
